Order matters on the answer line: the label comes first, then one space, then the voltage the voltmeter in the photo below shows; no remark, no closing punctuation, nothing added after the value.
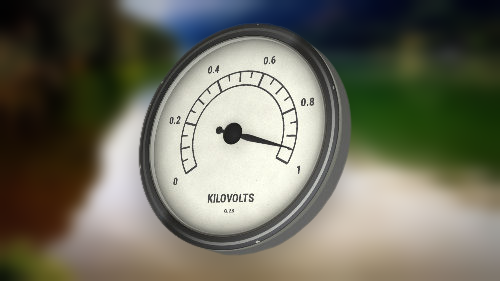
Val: 0.95 kV
